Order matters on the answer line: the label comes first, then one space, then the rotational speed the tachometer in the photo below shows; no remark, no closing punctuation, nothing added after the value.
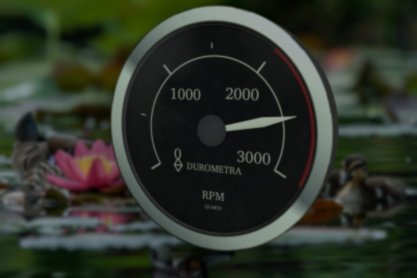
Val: 2500 rpm
